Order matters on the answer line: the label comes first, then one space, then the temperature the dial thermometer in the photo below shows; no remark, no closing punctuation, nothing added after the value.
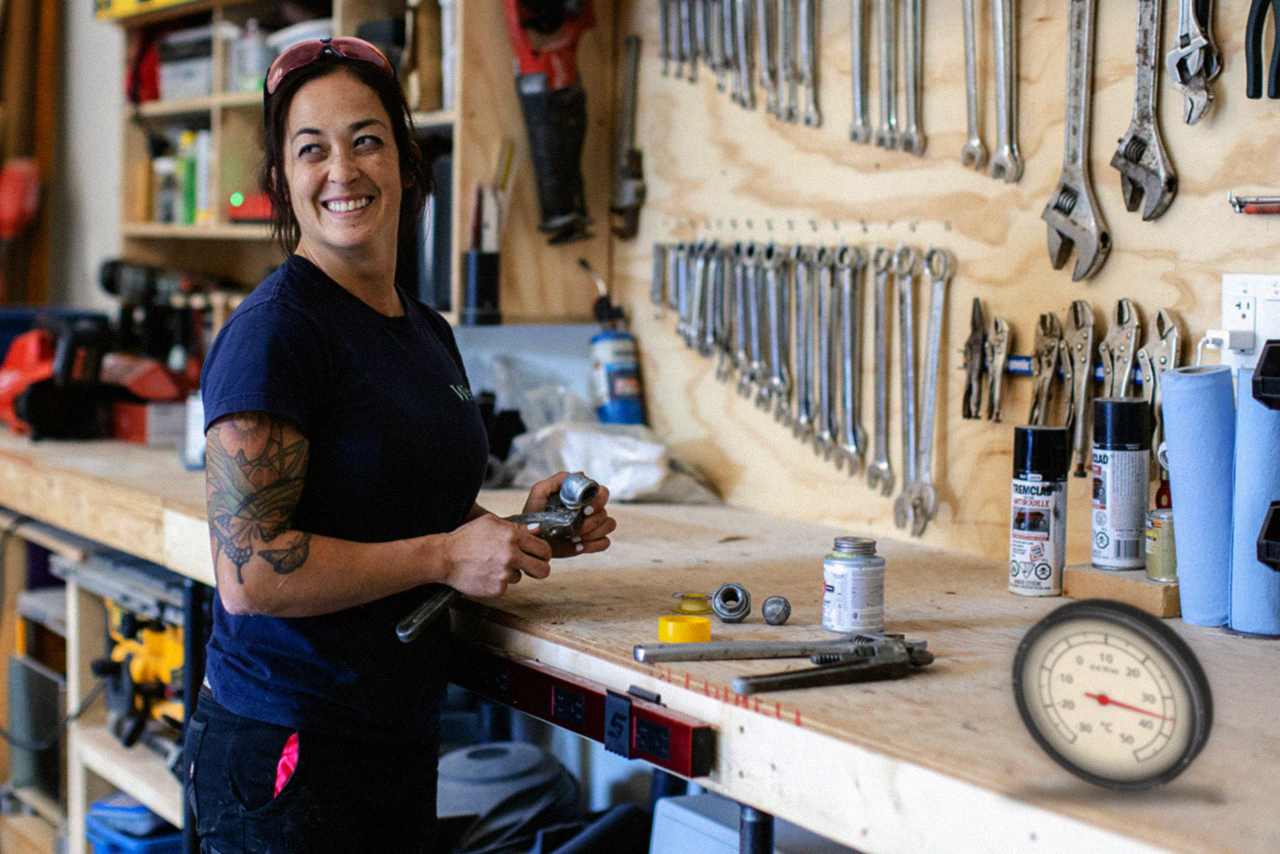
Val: 35 °C
